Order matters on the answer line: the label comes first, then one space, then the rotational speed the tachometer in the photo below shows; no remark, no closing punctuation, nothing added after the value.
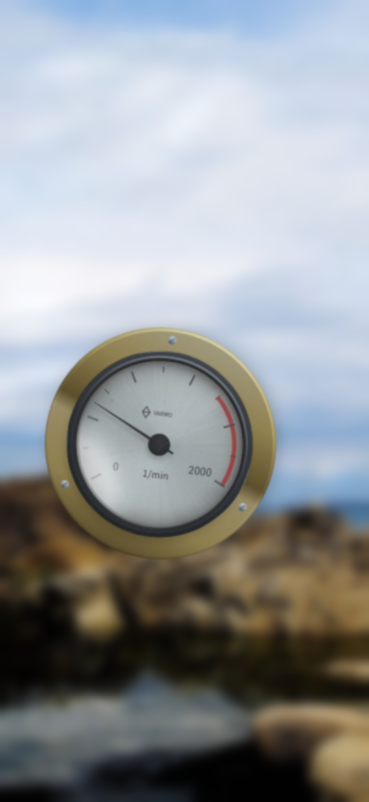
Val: 500 rpm
